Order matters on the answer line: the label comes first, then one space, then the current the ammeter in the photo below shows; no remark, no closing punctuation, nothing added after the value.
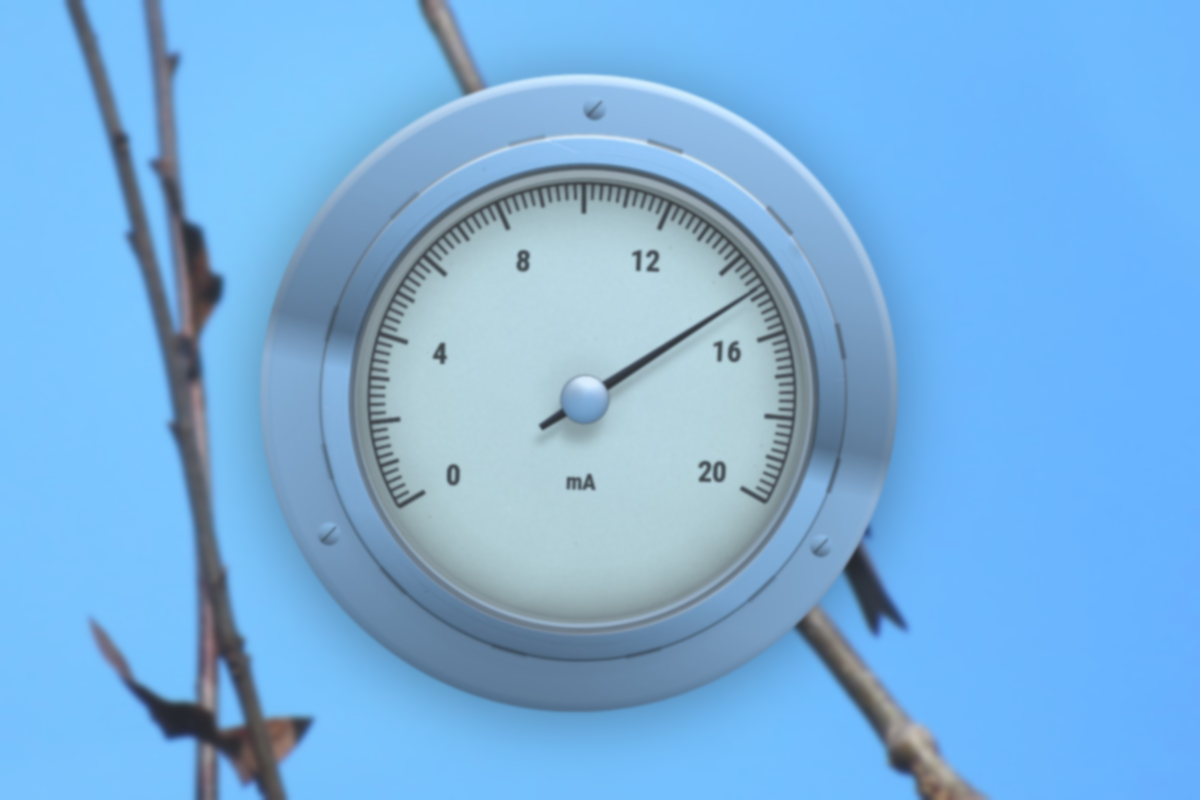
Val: 14.8 mA
